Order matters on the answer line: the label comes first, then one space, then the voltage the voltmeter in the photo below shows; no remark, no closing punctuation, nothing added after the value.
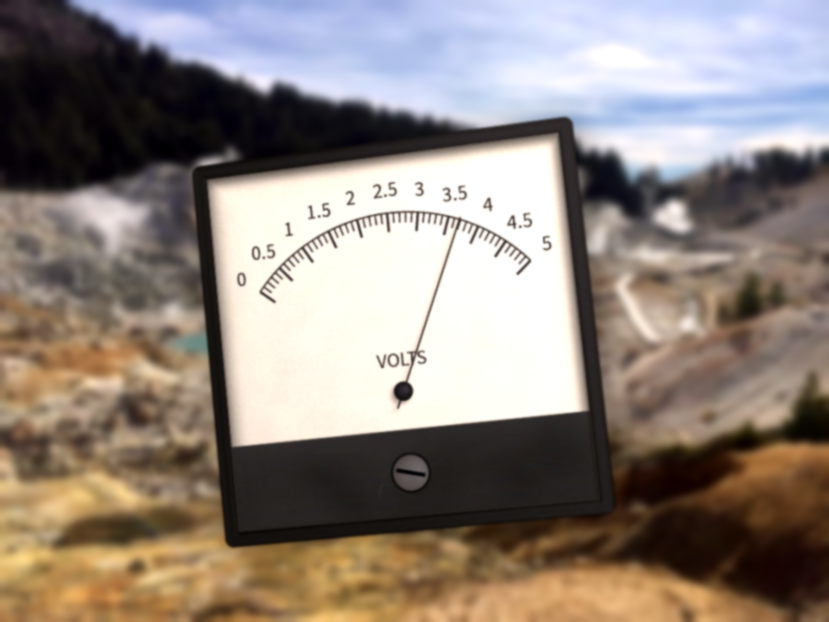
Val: 3.7 V
